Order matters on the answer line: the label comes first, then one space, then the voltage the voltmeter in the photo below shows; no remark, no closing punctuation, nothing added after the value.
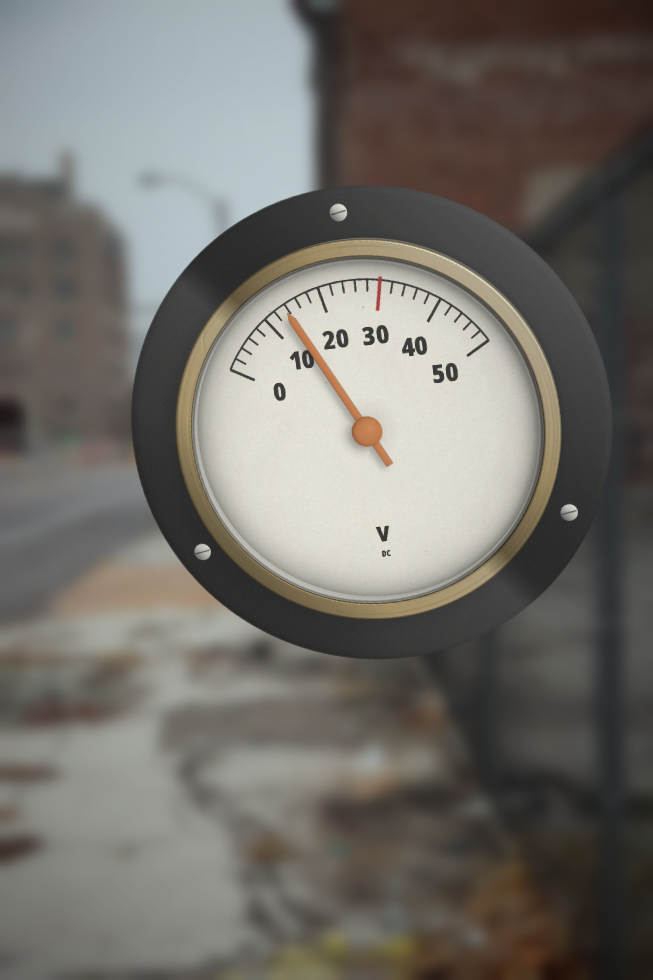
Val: 14 V
